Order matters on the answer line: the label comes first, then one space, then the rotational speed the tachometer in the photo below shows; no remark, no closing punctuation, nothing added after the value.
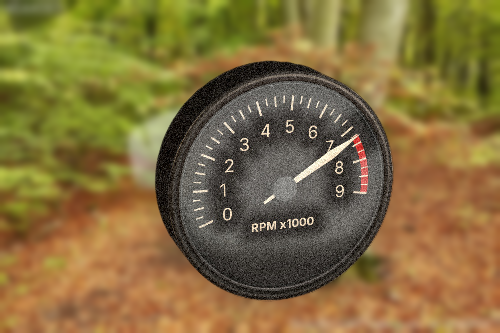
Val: 7250 rpm
